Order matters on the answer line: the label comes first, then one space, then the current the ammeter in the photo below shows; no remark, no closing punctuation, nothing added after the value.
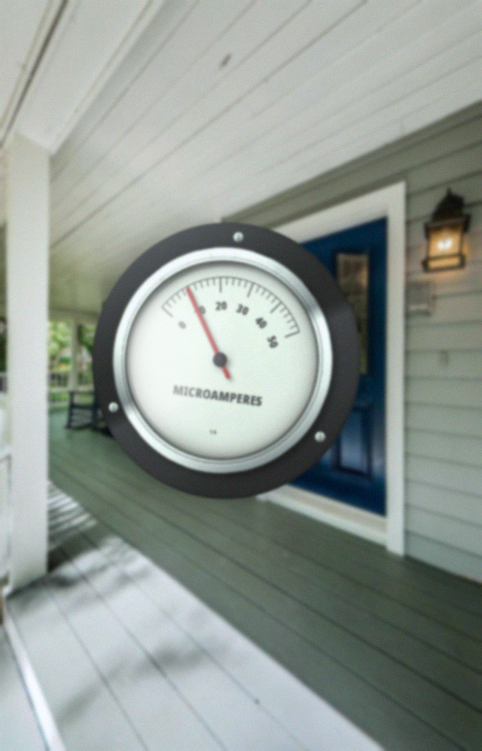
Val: 10 µA
